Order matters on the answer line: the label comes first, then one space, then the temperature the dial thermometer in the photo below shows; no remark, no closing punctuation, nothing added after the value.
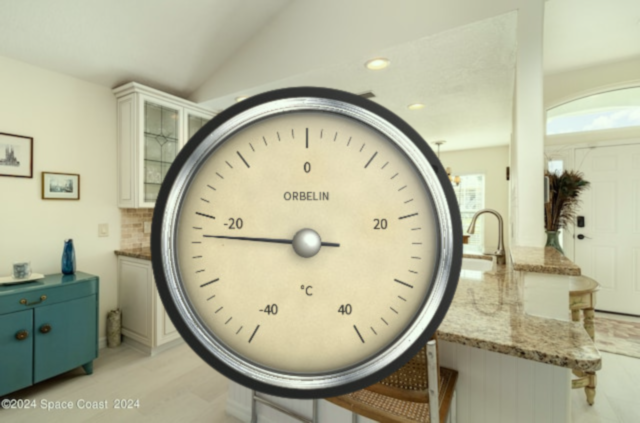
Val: -23 °C
